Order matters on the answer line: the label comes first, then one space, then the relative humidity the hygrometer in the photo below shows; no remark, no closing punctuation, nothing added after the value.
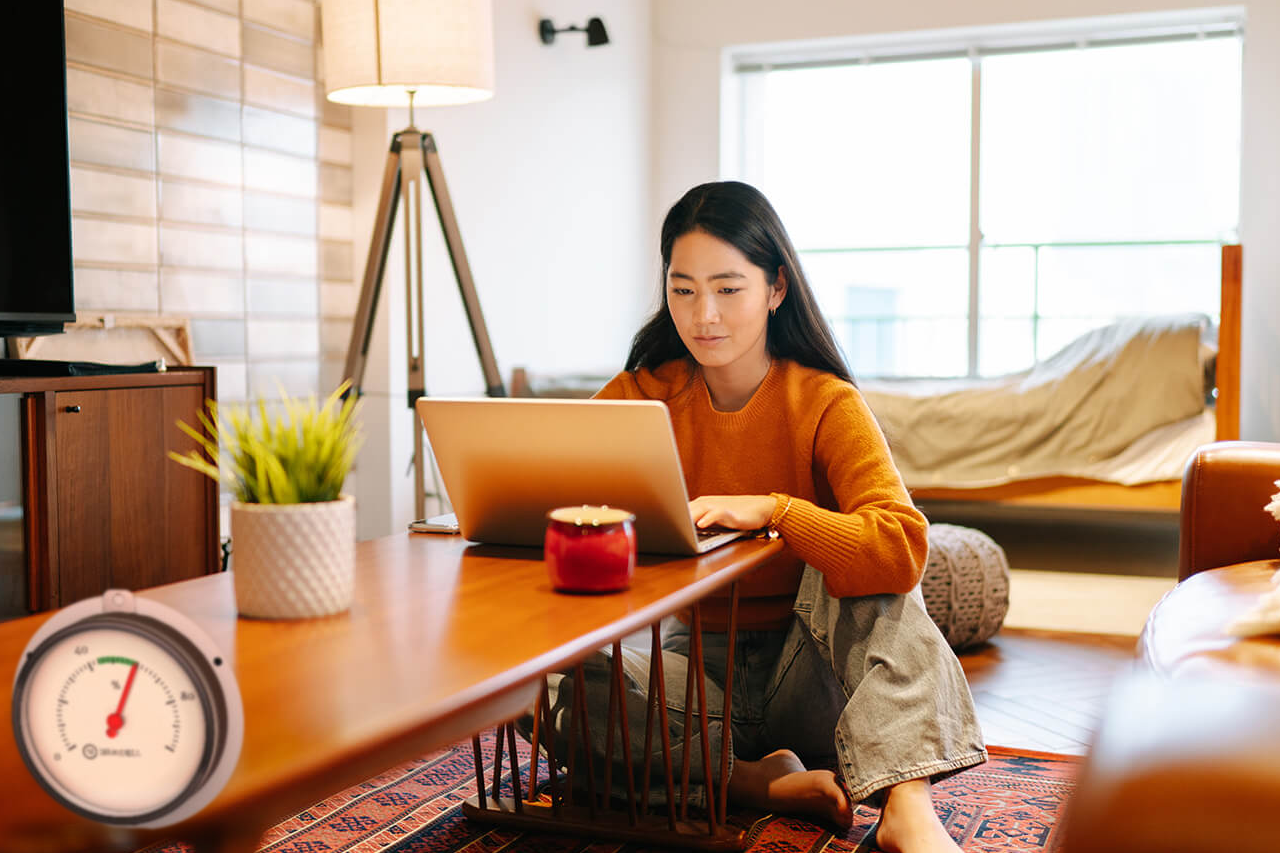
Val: 60 %
